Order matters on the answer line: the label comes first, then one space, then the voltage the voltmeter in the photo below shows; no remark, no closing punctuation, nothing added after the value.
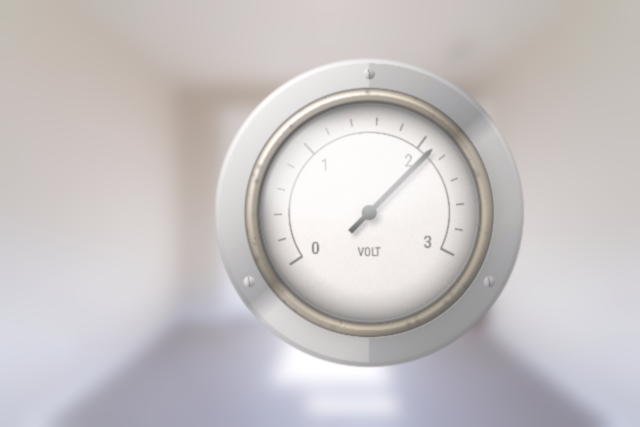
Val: 2.1 V
